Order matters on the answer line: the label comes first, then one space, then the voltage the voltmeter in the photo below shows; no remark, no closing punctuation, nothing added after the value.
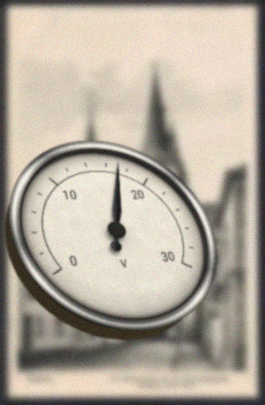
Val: 17 V
